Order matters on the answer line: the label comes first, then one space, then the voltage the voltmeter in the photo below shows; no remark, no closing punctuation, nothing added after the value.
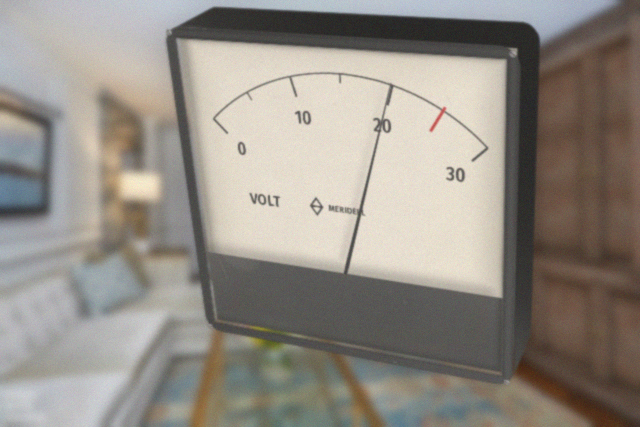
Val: 20 V
